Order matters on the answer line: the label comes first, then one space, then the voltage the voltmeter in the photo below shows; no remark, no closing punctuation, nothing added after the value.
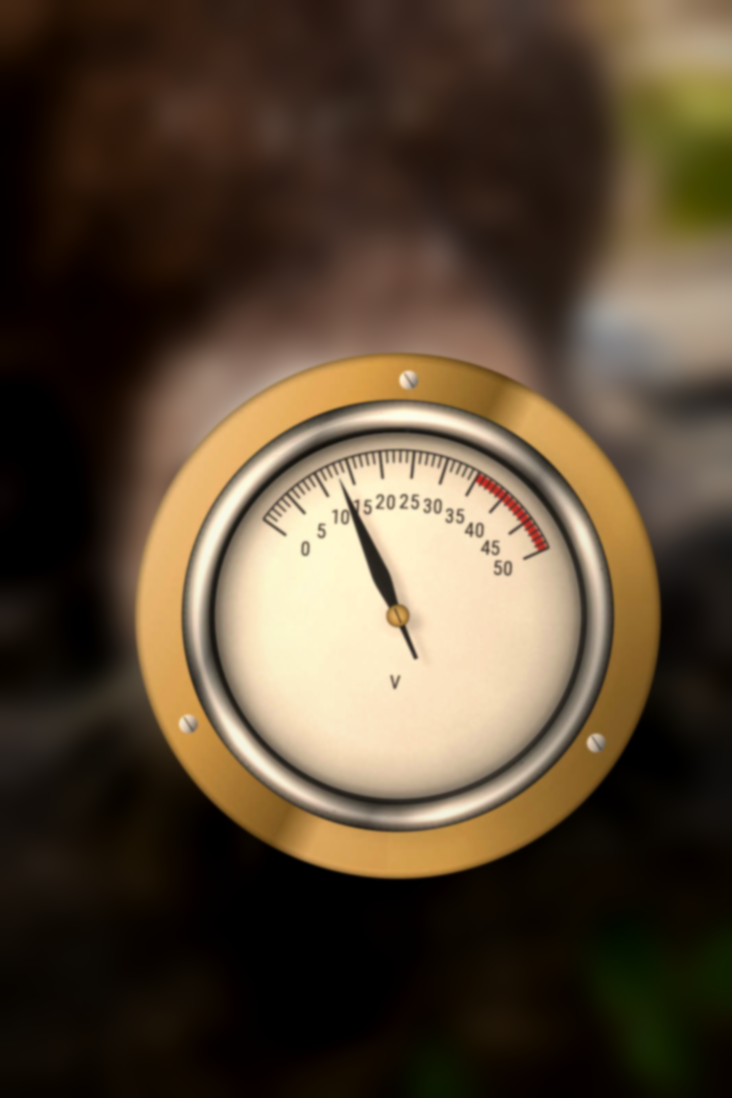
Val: 13 V
